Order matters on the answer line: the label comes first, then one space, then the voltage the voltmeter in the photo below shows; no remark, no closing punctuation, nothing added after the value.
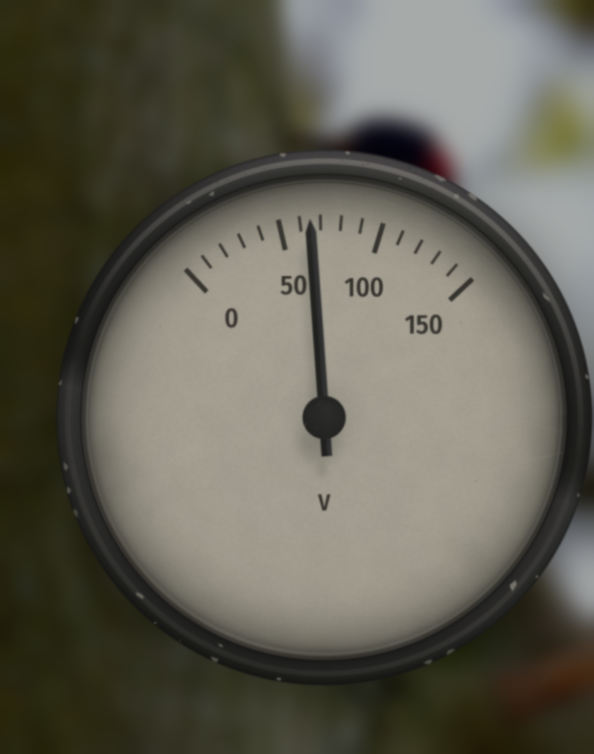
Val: 65 V
